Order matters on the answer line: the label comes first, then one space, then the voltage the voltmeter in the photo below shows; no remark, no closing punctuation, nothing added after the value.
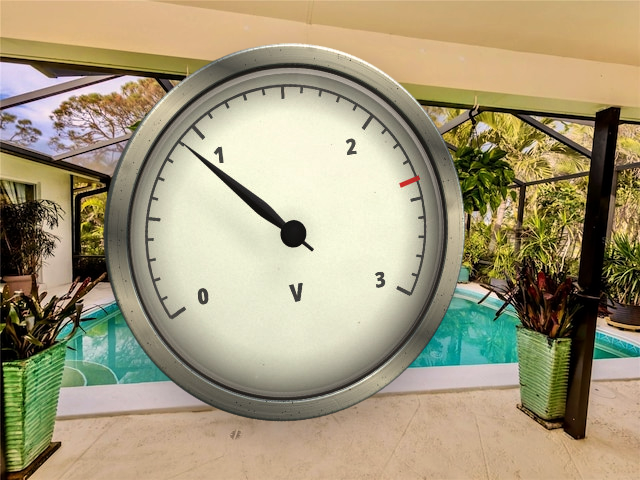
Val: 0.9 V
